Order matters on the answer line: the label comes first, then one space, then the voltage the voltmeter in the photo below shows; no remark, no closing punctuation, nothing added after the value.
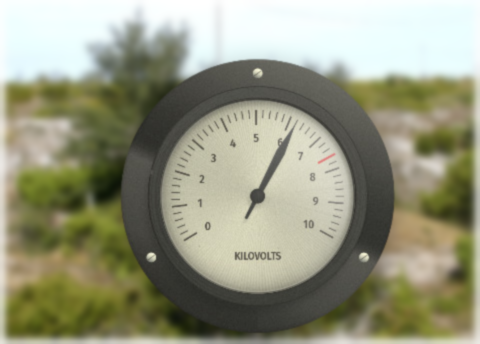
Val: 6.2 kV
